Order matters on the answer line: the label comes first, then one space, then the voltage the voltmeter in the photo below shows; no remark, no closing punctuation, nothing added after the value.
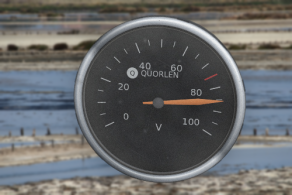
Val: 85 V
